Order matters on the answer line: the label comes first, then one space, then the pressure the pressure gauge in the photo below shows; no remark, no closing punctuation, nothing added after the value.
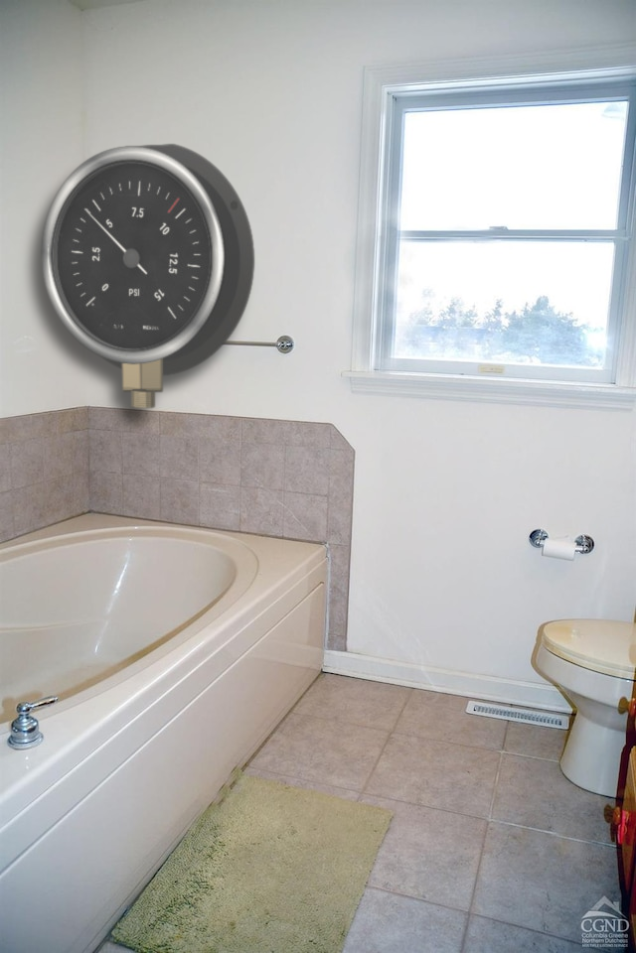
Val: 4.5 psi
